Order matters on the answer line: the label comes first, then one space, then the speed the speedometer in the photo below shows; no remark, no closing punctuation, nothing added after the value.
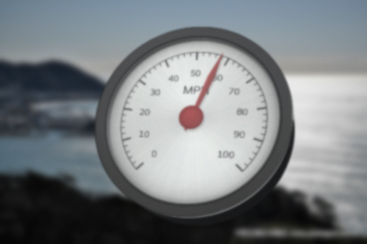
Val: 58 mph
